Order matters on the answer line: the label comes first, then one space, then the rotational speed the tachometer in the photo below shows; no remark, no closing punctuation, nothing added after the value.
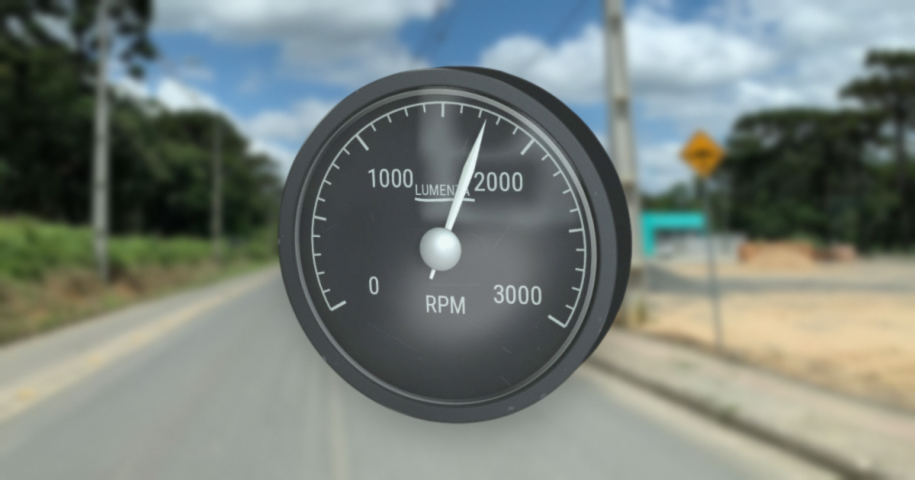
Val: 1750 rpm
